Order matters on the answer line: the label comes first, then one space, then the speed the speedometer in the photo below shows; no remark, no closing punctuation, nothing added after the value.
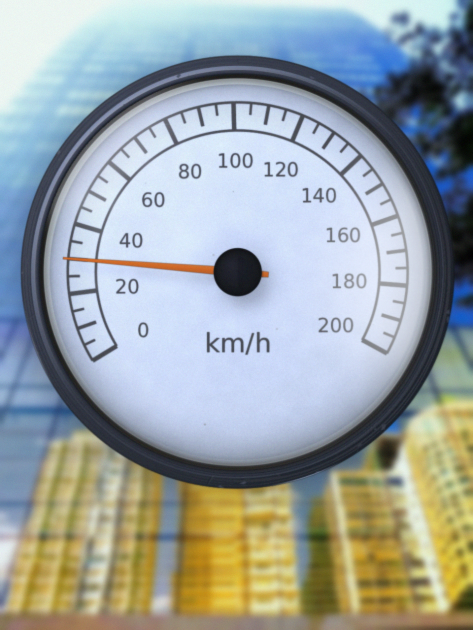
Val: 30 km/h
